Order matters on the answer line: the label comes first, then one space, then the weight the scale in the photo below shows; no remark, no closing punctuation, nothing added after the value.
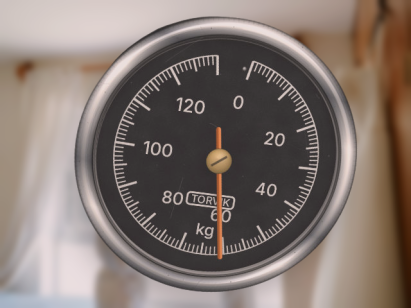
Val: 61 kg
